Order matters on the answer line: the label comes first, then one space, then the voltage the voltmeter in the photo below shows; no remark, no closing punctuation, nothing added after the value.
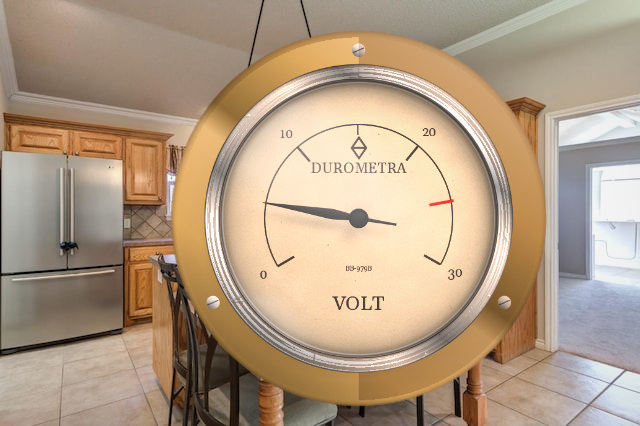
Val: 5 V
